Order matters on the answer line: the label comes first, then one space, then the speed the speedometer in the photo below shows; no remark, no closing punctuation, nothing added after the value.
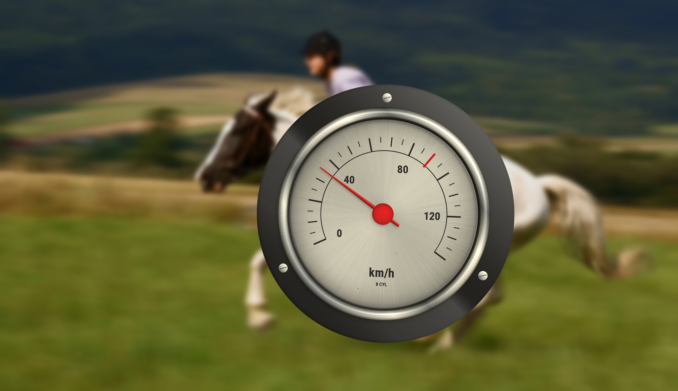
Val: 35 km/h
